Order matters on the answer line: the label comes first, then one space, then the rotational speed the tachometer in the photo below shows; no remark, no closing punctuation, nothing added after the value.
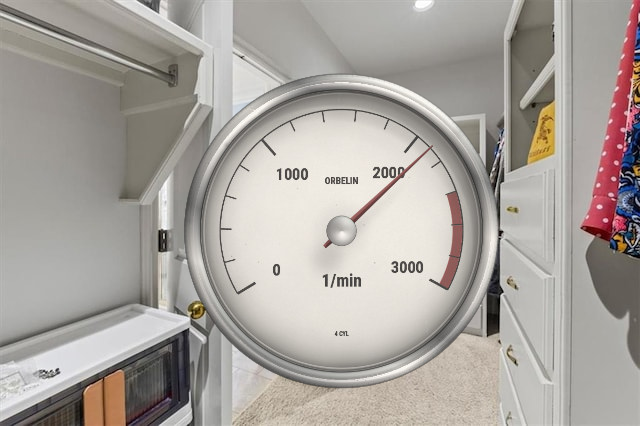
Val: 2100 rpm
